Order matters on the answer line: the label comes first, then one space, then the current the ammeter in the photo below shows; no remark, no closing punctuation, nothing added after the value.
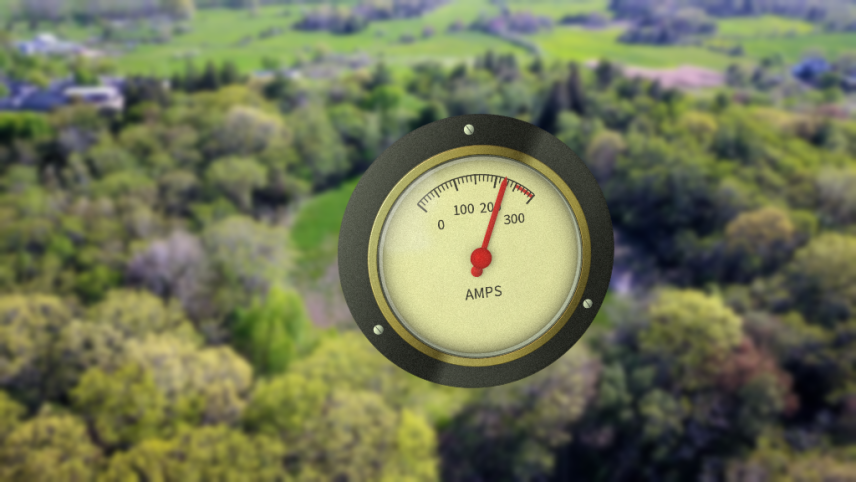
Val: 220 A
